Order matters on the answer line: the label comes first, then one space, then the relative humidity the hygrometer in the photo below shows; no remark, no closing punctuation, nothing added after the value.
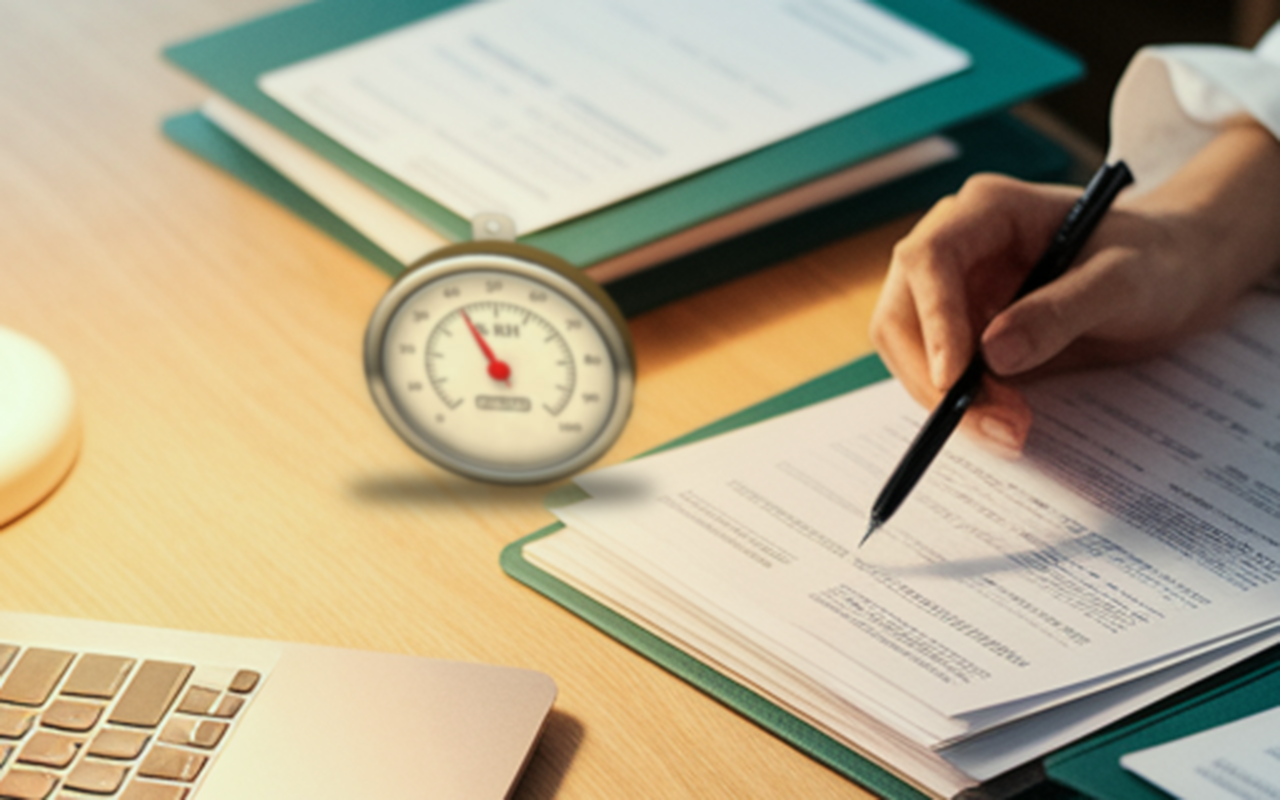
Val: 40 %
